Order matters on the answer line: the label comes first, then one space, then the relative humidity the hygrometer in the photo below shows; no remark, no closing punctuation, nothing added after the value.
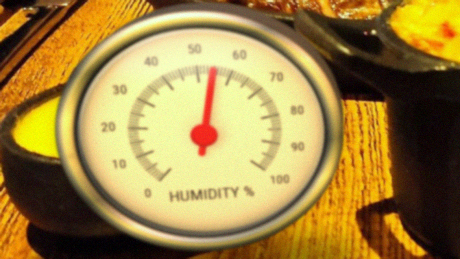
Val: 55 %
